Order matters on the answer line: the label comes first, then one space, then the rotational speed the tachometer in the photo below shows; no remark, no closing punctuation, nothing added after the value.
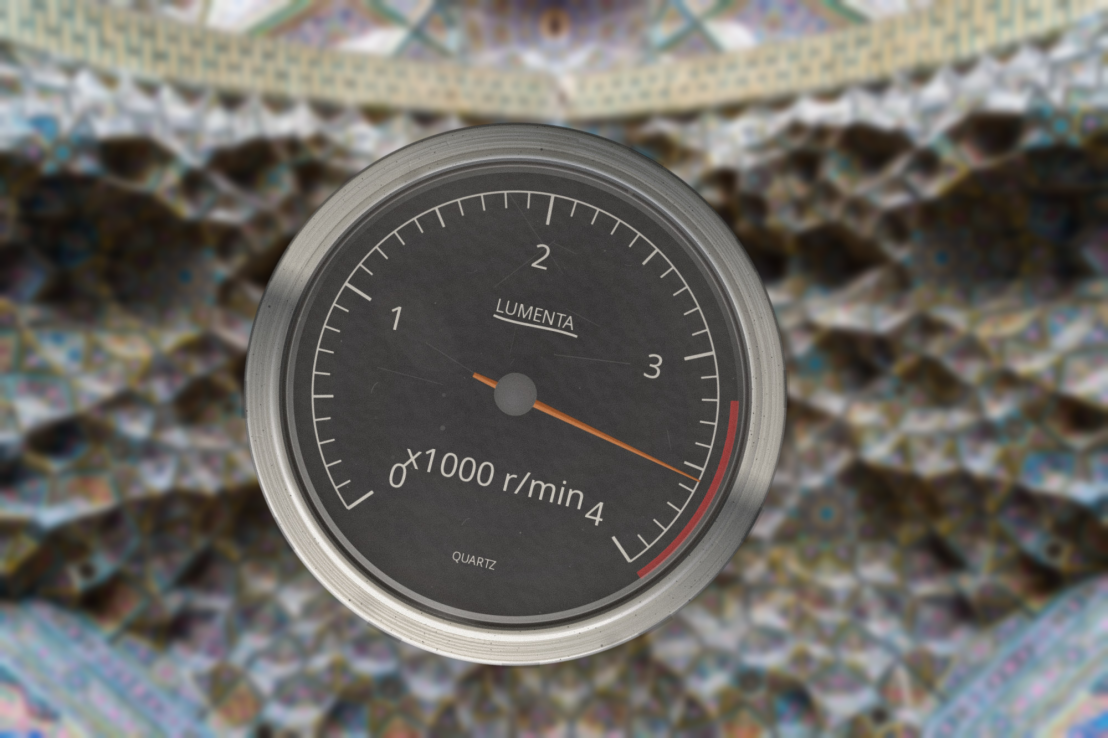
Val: 3550 rpm
